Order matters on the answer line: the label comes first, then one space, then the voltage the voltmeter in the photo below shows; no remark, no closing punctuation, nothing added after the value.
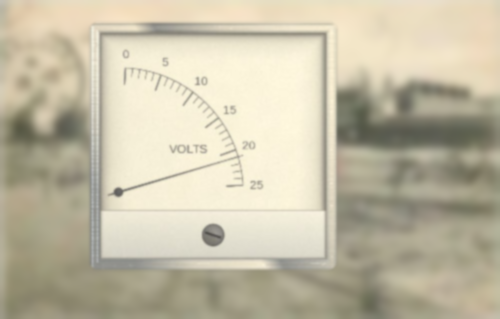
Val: 21 V
